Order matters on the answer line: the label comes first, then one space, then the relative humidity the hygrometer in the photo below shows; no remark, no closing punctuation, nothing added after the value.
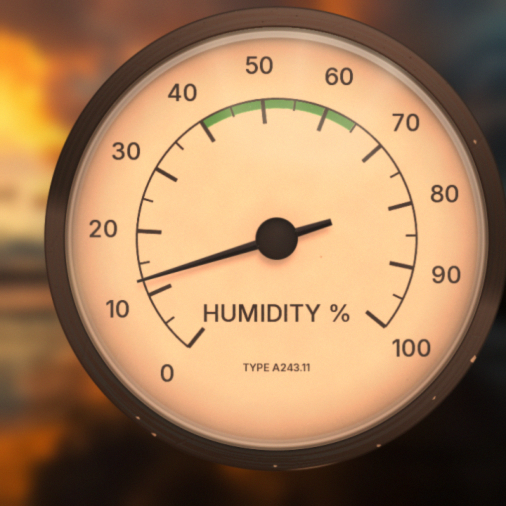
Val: 12.5 %
